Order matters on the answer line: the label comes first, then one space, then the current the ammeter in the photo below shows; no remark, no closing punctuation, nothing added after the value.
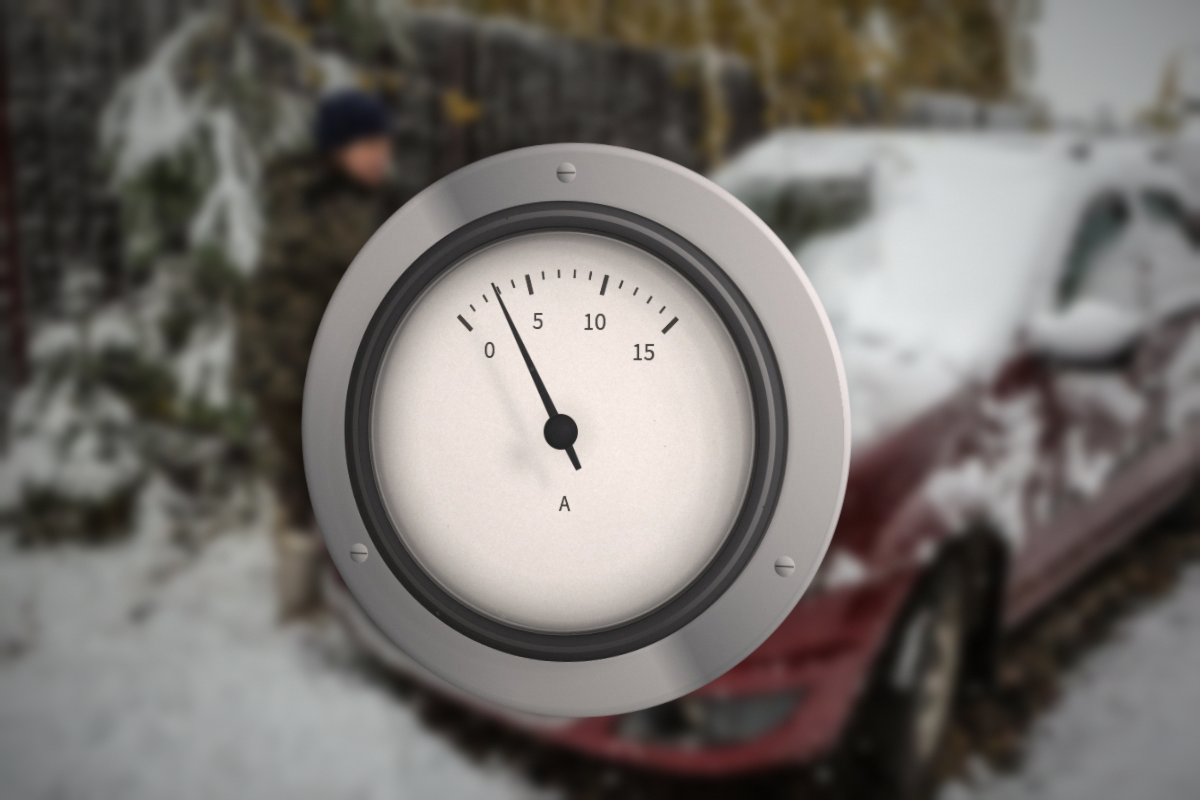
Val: 3 A
